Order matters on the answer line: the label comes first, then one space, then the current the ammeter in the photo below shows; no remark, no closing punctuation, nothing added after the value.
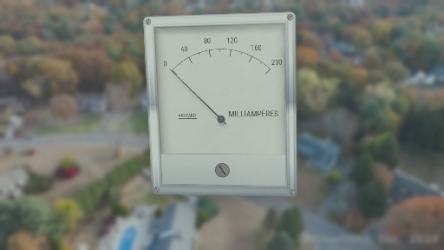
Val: 0 mA
